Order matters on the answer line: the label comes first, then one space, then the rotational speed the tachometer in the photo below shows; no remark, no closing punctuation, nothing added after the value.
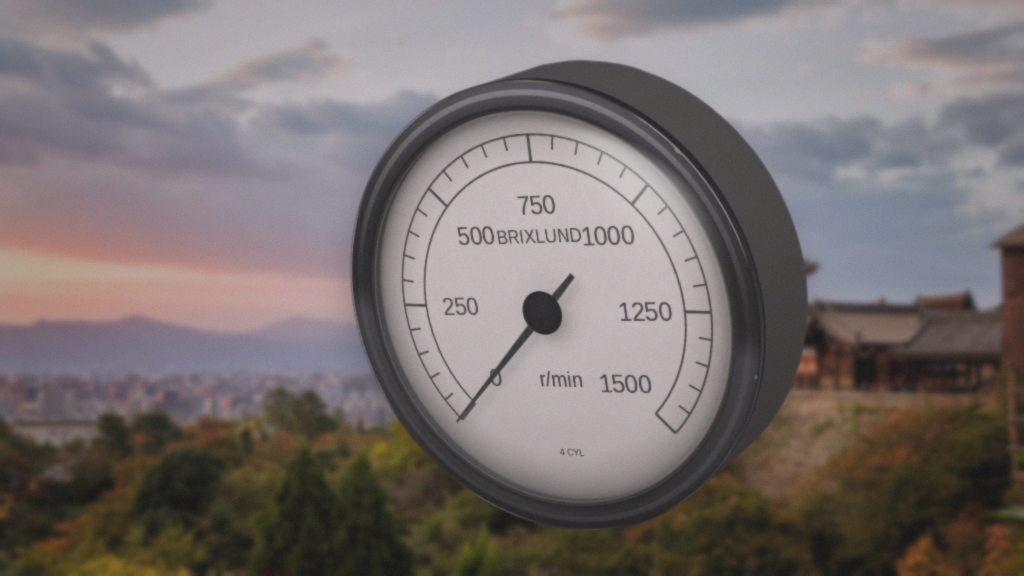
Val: 0 rpm
